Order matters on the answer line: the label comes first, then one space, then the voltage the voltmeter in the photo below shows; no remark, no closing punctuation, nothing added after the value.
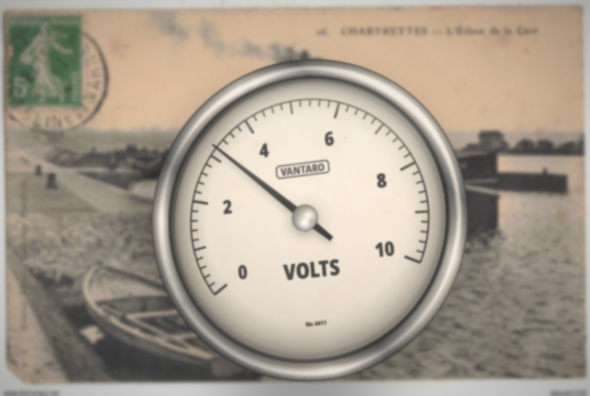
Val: 3.2 V
